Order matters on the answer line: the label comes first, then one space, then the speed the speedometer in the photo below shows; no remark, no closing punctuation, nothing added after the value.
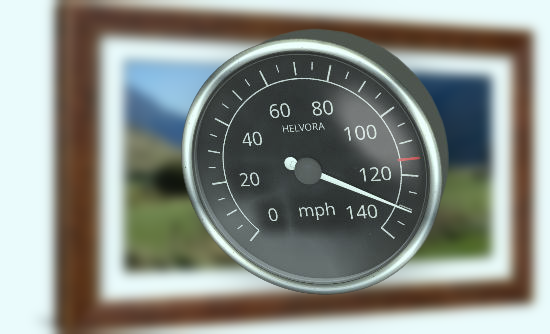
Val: 130 mph
